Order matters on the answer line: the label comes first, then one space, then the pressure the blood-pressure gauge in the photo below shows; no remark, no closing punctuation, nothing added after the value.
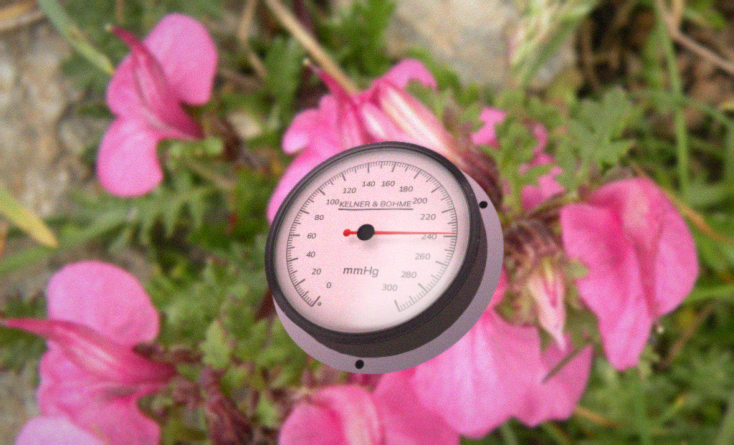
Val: 240 mmHg
